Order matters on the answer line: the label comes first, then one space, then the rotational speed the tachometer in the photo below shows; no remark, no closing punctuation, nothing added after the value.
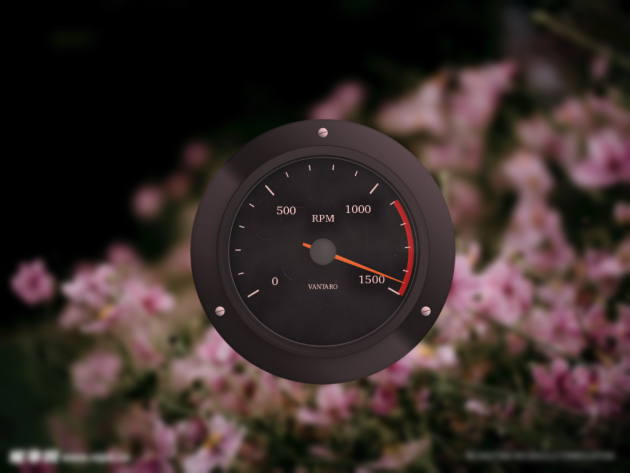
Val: 1450 rpm
